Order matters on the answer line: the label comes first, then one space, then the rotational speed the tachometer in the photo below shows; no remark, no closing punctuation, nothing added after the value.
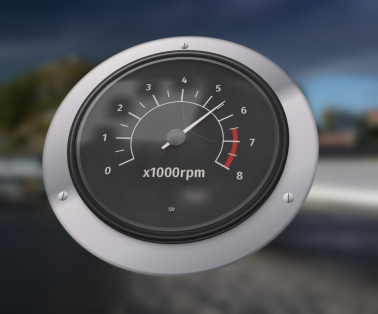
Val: 5500 rpm
